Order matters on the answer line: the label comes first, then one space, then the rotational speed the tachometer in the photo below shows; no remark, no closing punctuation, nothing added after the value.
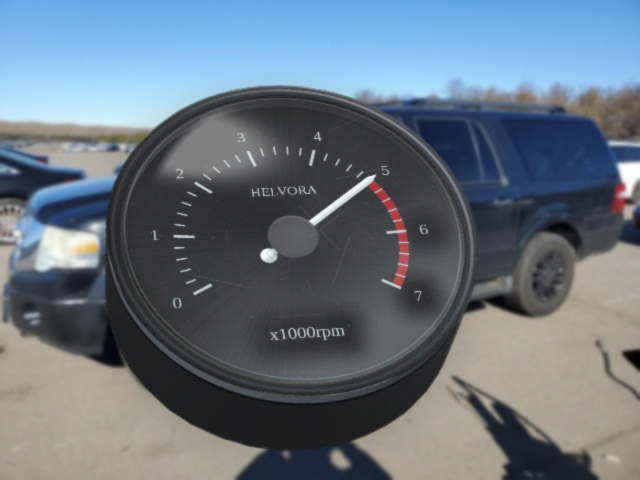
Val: 5000 rpm
